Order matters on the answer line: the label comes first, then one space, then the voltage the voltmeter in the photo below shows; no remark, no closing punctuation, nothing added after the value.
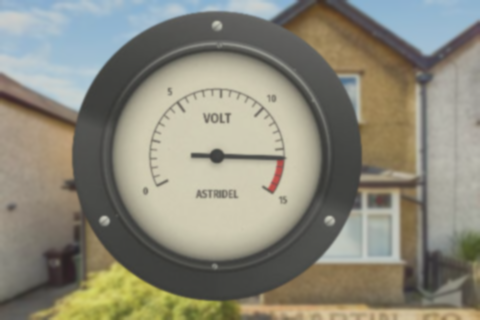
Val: 13 V
